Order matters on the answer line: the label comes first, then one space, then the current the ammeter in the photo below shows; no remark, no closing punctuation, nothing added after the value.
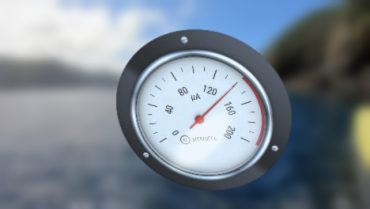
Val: 140 µA
